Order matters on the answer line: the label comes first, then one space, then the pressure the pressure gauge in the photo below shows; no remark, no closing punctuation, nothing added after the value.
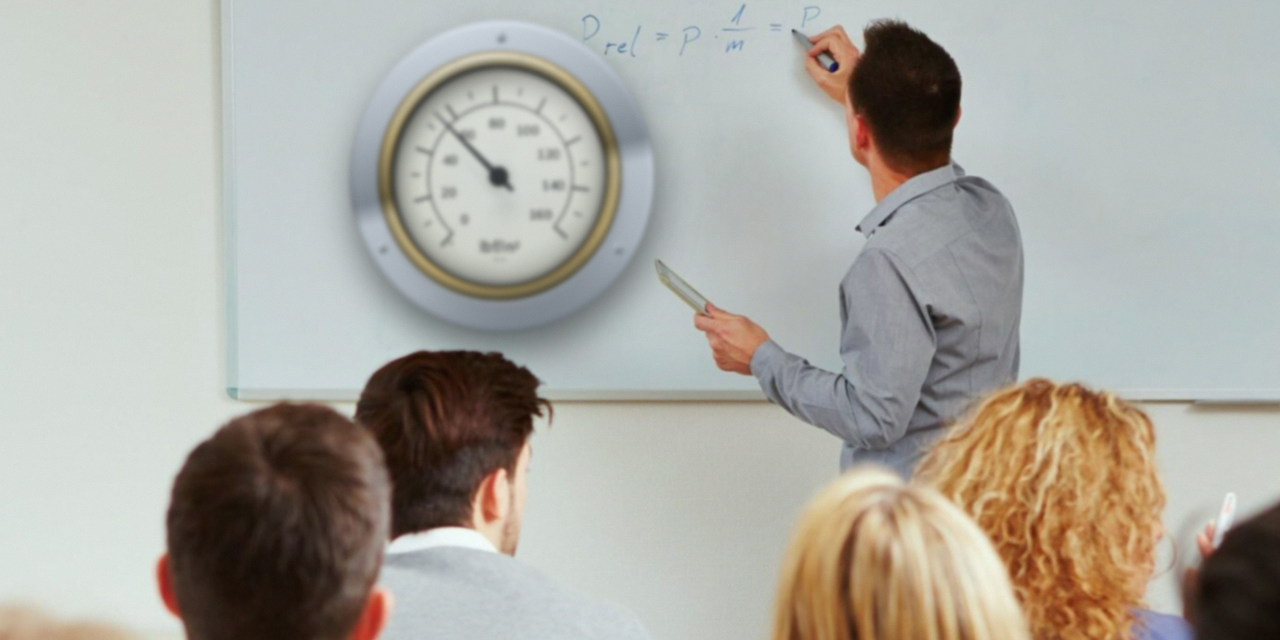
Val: 55 psi
